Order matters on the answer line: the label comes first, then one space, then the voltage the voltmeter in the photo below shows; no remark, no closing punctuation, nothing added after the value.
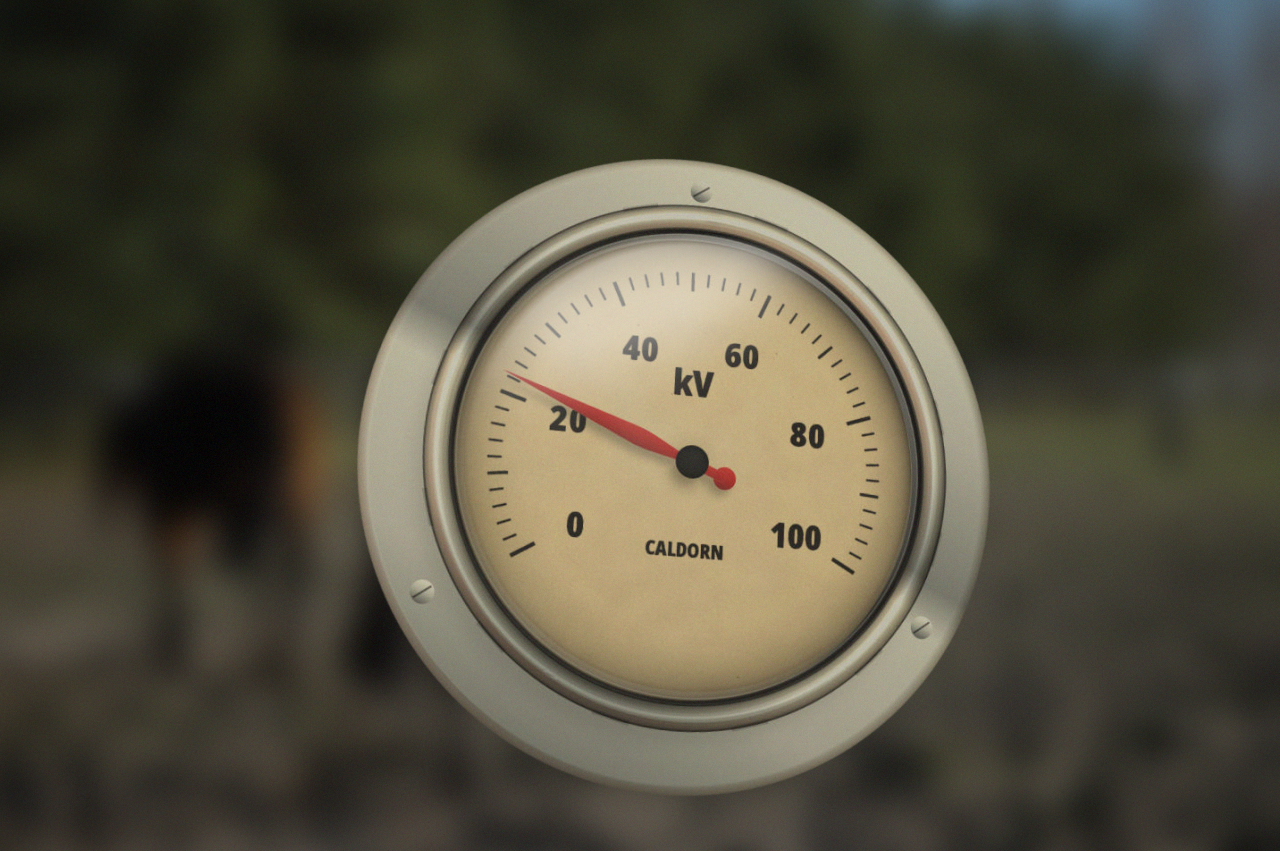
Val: 22 kV
